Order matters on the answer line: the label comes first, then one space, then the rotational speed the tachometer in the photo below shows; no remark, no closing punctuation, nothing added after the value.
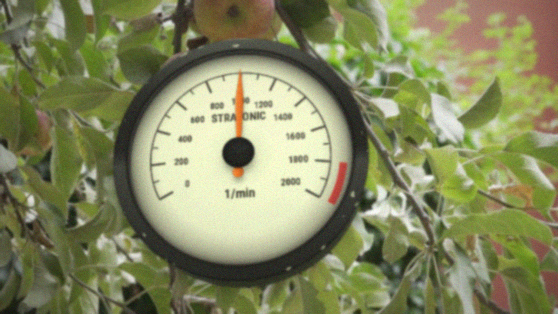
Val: 1000 rpm
